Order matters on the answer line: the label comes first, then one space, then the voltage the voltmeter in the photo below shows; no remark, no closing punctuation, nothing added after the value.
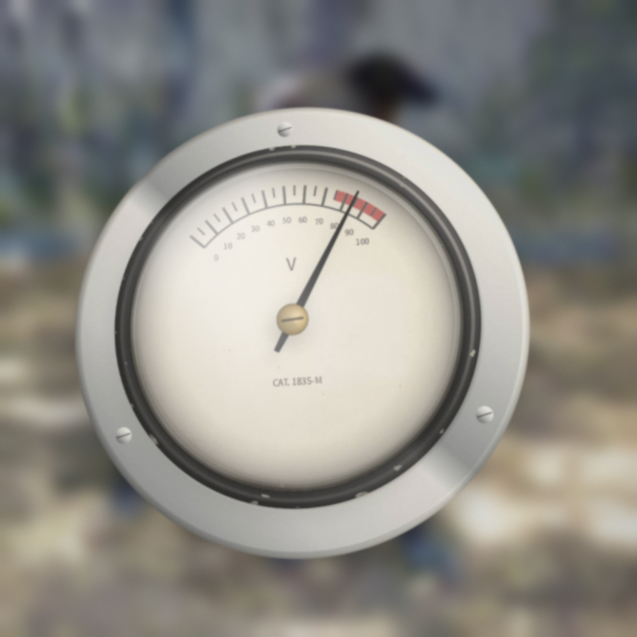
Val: 85 V
